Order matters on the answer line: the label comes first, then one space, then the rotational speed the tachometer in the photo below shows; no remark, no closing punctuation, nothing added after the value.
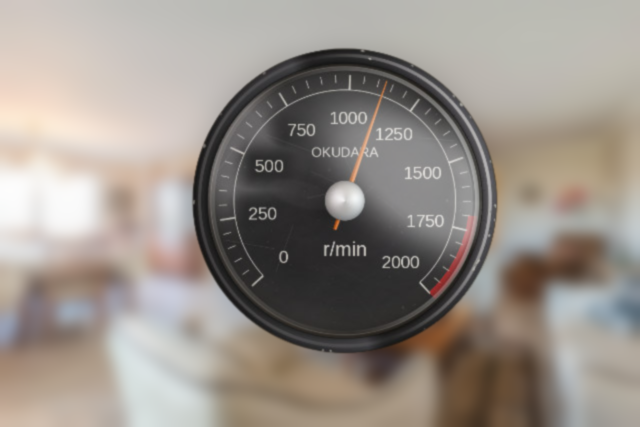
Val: 1125 rpm
